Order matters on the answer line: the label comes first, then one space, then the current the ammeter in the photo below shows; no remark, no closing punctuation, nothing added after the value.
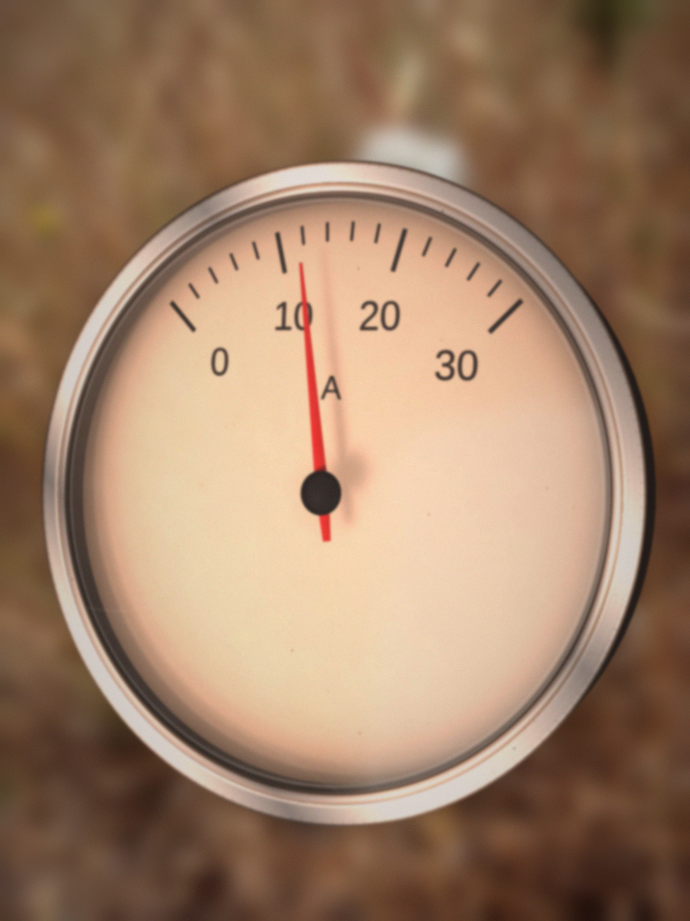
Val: 12 A
